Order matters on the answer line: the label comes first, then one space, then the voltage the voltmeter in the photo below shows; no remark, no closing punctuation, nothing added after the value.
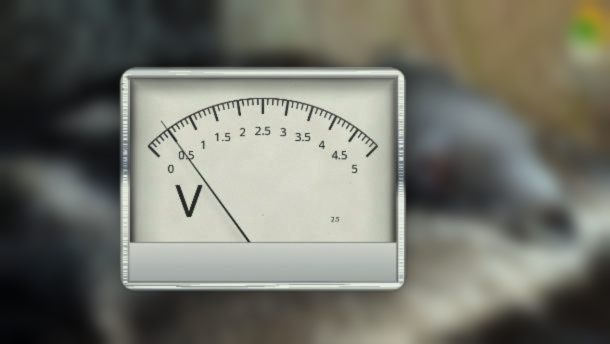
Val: 0.5 V
